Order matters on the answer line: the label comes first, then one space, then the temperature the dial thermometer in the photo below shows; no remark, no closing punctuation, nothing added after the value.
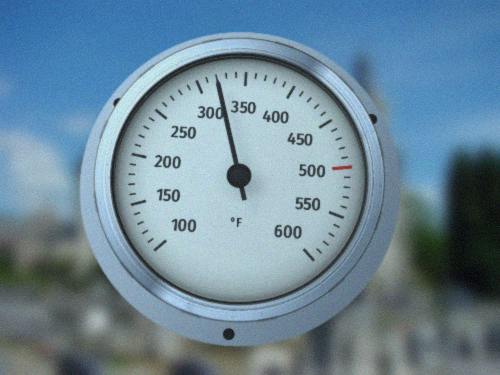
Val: 320 °F
